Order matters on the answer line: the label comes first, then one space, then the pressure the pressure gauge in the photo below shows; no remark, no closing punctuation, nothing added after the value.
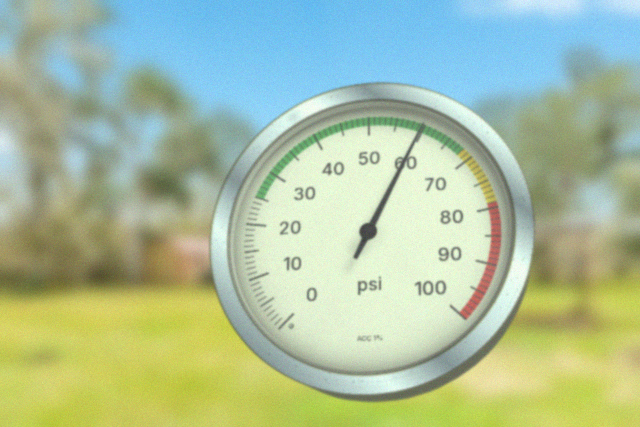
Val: 60 psi
